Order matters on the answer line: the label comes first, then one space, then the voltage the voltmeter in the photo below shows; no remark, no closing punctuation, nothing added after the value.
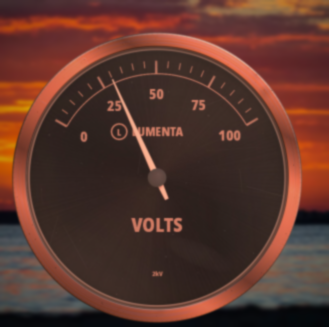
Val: 30 V
